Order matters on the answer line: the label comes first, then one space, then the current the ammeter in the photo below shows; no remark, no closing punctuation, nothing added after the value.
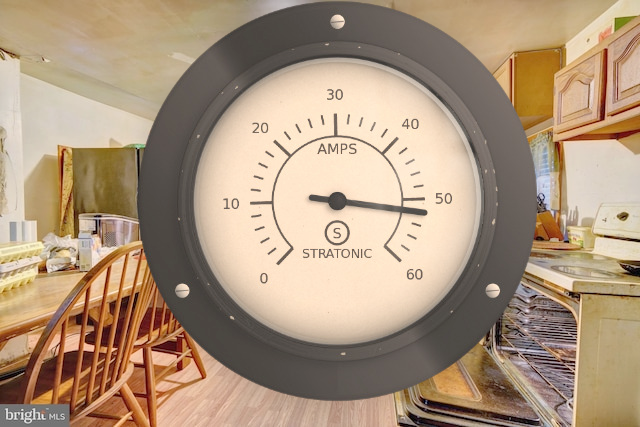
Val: 52 A
